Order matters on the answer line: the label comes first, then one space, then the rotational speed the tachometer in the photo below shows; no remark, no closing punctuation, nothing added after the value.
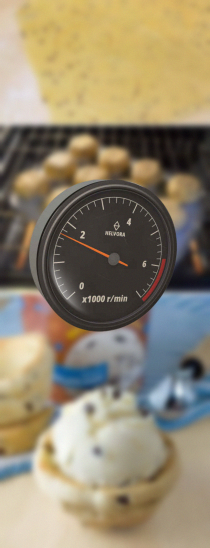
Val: 1700 rpm
